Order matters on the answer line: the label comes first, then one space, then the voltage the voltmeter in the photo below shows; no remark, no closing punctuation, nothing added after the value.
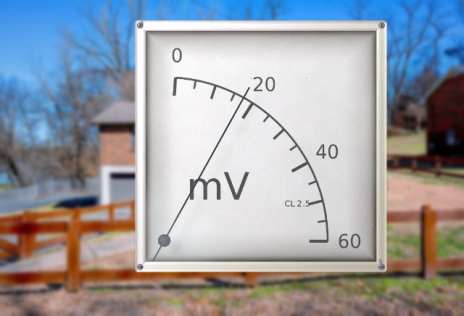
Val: 17.5 mV
